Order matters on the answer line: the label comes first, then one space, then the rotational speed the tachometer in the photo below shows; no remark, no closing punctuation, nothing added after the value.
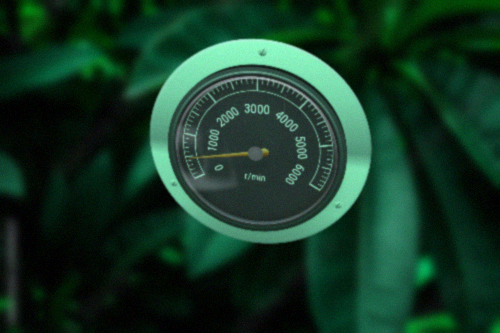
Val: 500 rpm
